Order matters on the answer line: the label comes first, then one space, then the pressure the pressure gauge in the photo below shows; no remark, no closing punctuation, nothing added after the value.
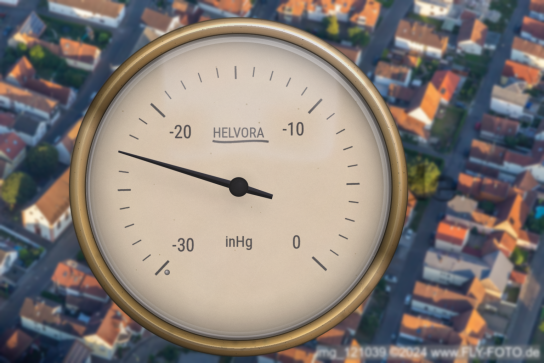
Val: -23 inHg
